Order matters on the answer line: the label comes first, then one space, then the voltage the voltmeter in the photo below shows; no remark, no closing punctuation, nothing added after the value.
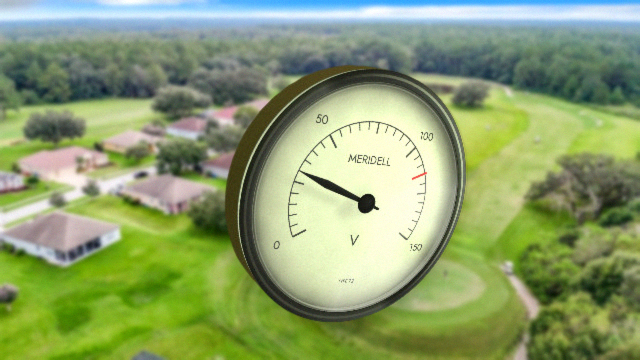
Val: 30 V
